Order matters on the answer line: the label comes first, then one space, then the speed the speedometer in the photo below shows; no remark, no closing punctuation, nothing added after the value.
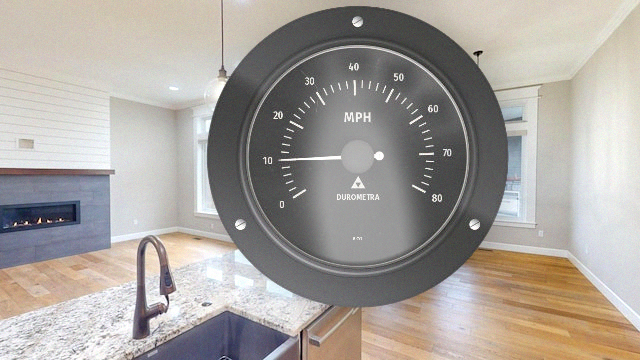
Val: 10 mph
